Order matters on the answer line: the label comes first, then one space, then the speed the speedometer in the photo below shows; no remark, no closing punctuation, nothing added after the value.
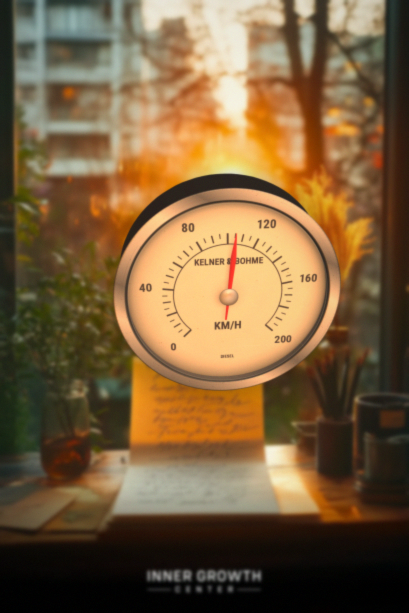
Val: 105 km/h
